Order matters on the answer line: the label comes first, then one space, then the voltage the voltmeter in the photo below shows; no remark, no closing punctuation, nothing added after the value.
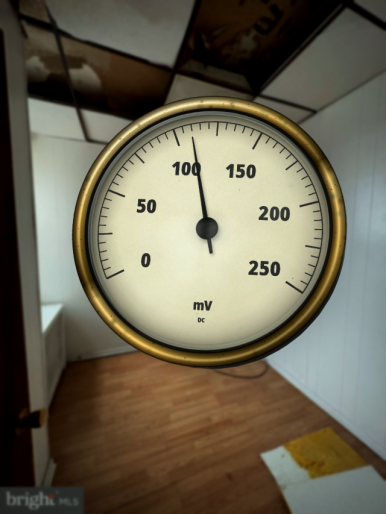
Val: 110 mV
